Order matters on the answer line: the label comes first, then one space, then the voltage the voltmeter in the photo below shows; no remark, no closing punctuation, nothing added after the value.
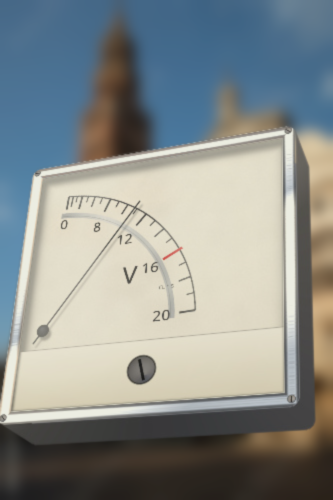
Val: 11 V
